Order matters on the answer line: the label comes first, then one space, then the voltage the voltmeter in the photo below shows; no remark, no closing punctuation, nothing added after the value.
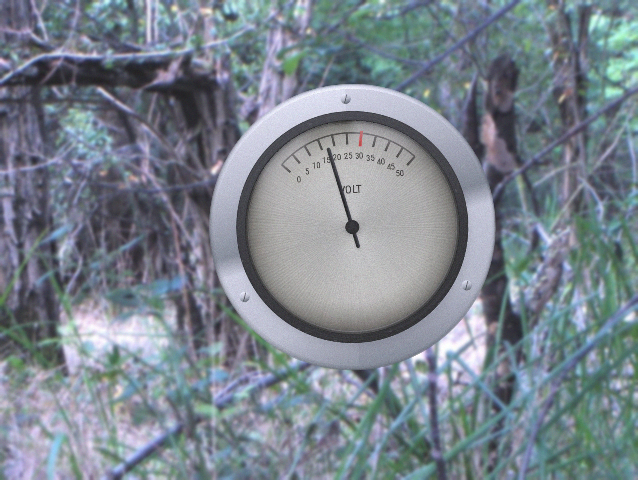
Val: 17.5 V
